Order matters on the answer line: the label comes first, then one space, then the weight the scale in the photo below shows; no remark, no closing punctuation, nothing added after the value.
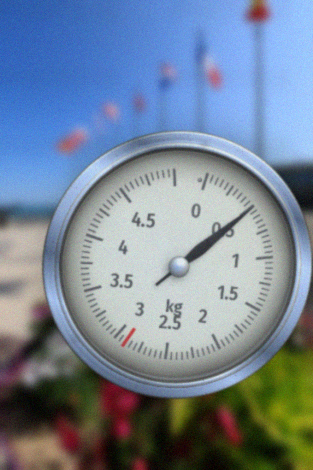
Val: 0.5 kg
